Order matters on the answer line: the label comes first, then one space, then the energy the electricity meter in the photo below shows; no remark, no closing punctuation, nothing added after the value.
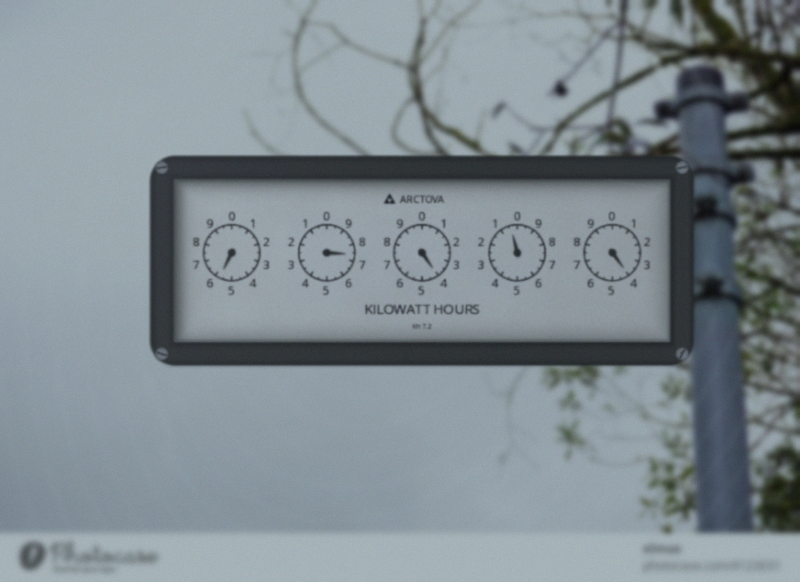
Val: 57404 kWh
